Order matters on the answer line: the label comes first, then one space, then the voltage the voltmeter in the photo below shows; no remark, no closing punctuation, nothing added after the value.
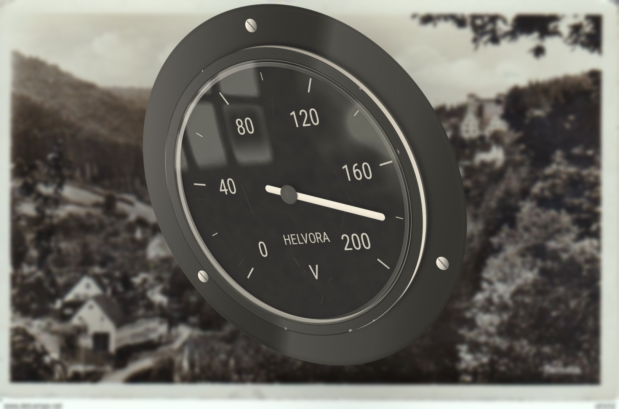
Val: 180 V
